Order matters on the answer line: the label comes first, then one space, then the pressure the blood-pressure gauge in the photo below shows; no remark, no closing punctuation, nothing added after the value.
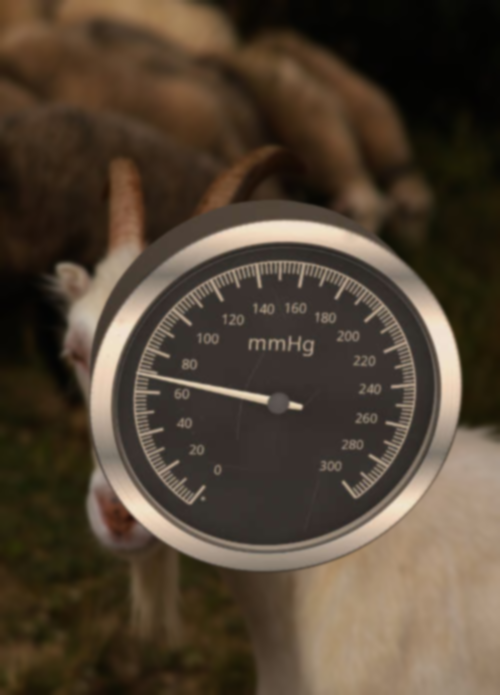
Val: 70 mmHg
